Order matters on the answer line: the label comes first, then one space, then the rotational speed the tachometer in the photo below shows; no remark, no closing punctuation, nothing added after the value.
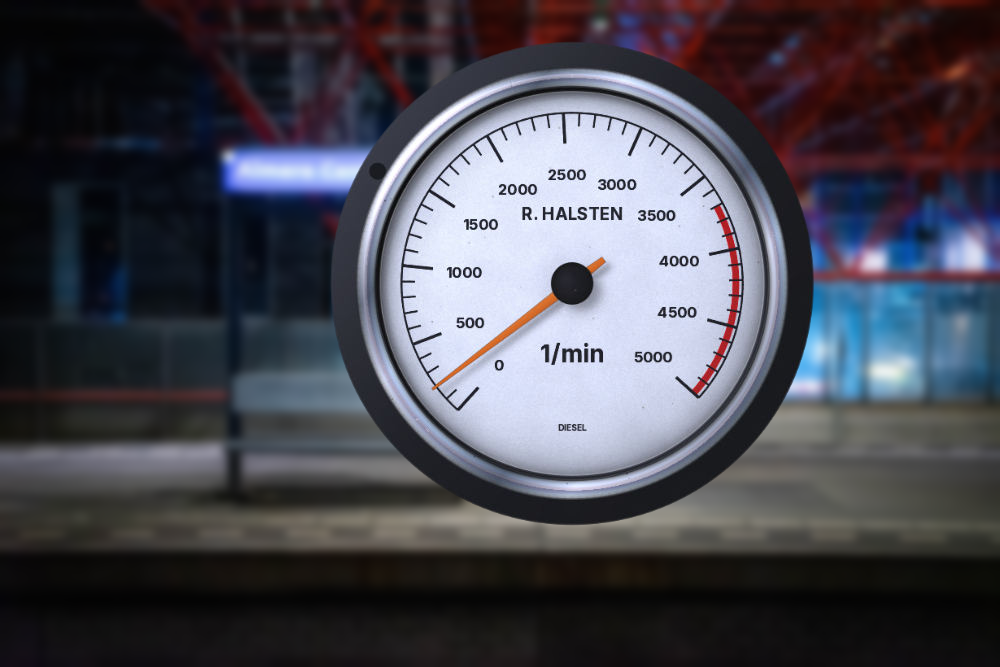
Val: 200 rpm
